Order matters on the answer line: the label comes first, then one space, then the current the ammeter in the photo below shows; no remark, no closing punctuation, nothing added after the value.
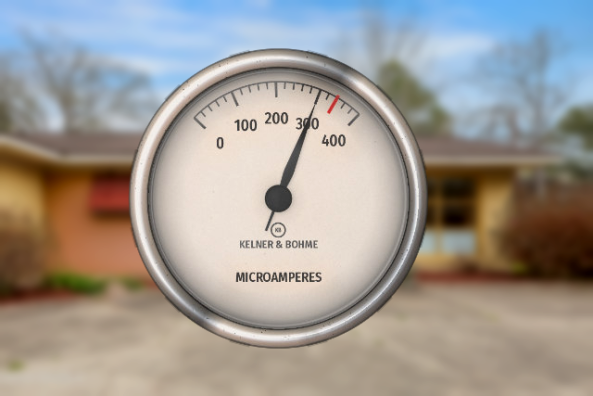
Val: 300 µA
